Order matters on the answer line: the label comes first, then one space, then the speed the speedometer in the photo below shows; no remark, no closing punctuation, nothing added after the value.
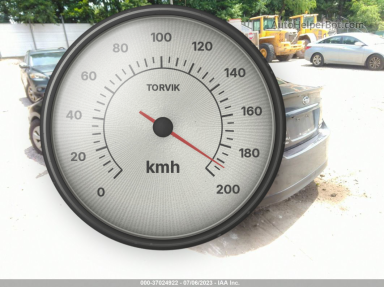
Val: 192.5 km/h
